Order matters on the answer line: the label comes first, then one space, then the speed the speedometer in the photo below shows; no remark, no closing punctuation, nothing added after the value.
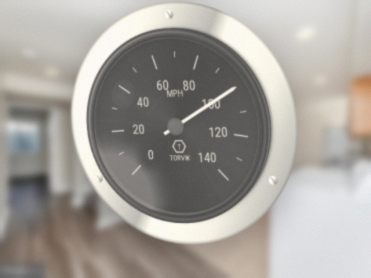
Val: 100 mph
